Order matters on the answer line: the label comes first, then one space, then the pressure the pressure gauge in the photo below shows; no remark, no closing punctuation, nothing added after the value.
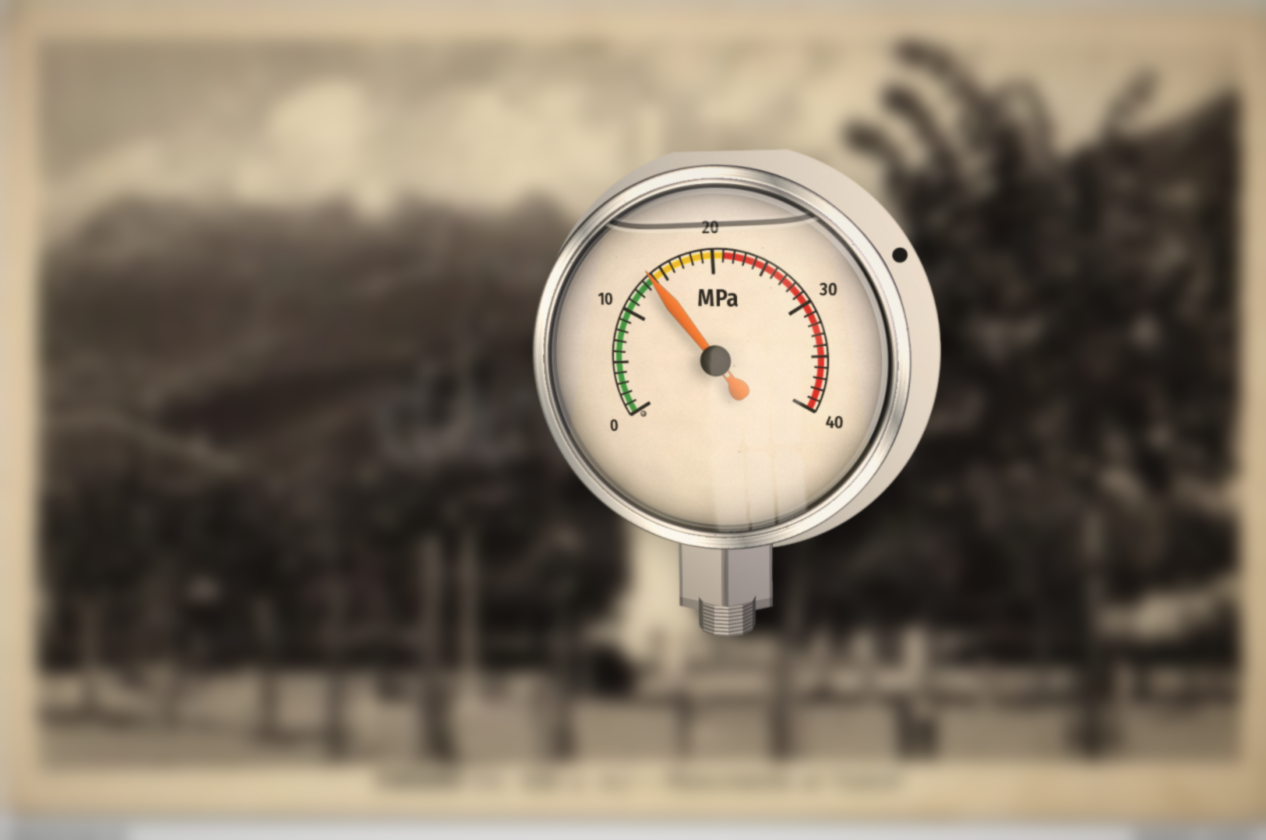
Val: 14 MPa
